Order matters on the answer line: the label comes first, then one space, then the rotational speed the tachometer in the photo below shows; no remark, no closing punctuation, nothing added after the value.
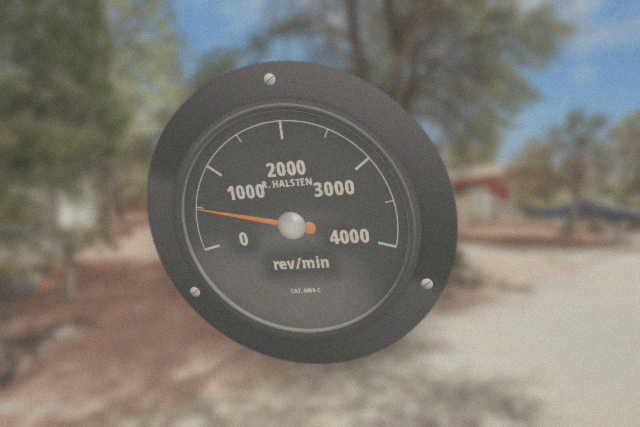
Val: 500 rpm
